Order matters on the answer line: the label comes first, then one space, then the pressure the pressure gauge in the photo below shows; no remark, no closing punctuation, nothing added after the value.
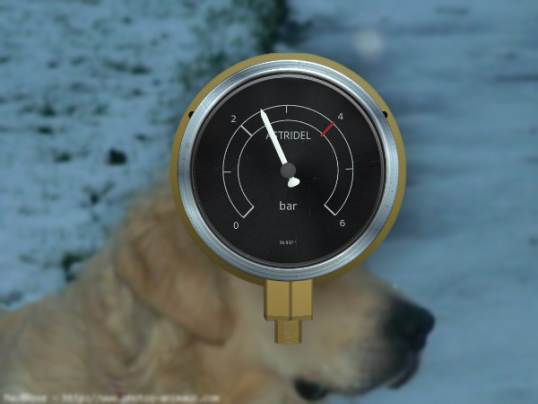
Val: 2.5 bar
